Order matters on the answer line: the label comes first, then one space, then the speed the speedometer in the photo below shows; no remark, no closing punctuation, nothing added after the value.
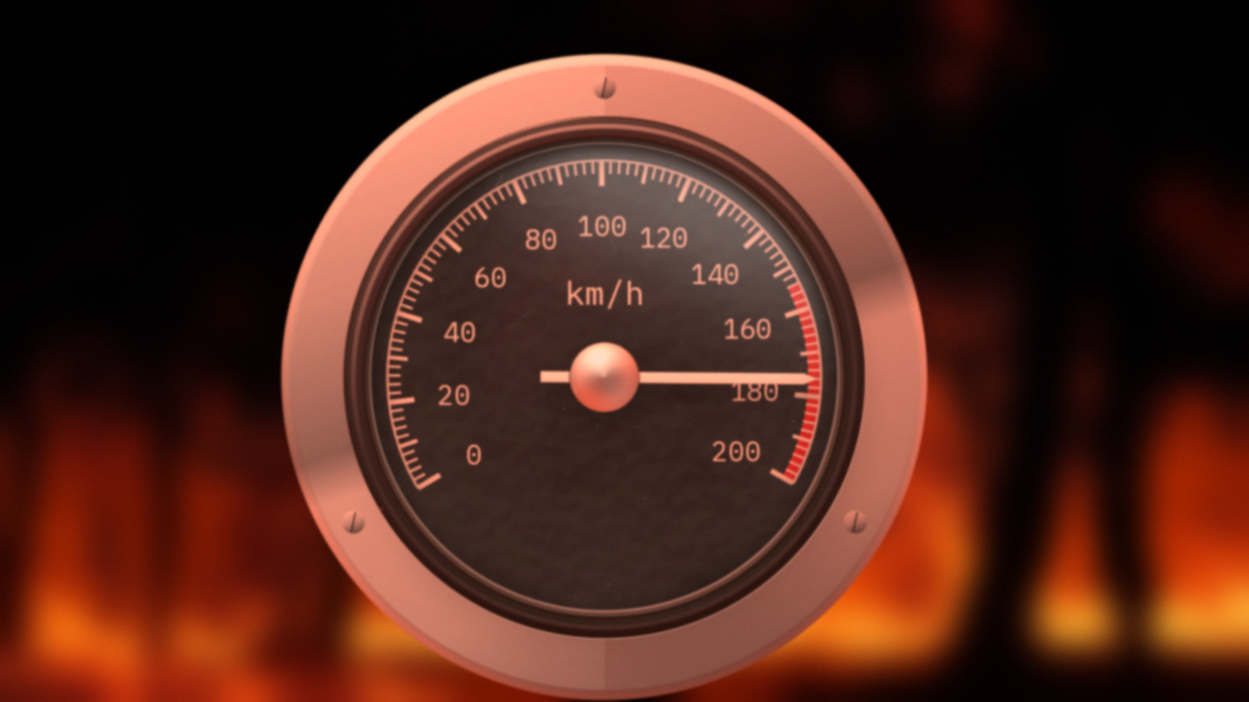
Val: 176 km/h
